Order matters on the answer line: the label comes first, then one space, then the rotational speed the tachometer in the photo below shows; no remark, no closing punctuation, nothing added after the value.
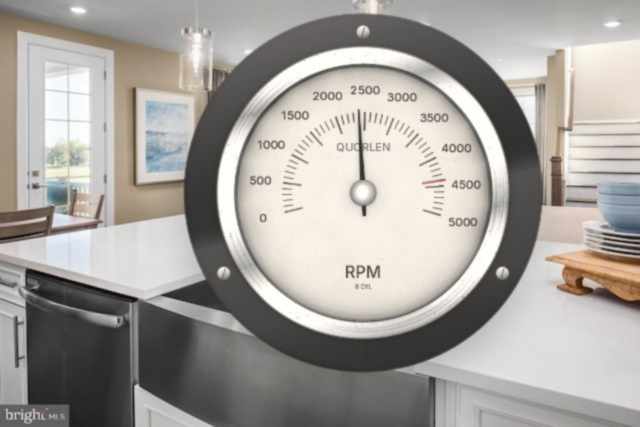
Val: 2400 rpm
